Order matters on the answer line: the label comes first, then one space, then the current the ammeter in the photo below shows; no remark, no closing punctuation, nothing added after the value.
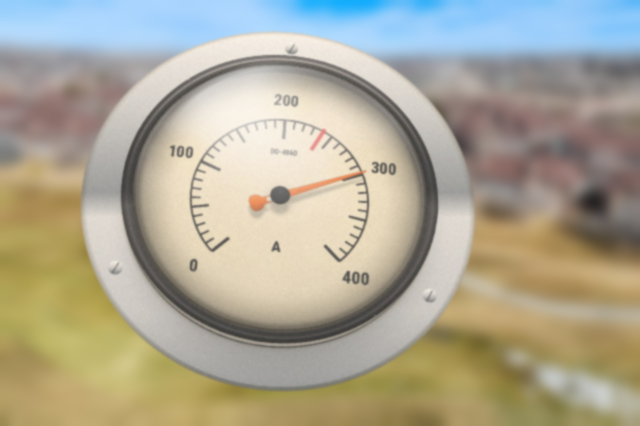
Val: 300 A
